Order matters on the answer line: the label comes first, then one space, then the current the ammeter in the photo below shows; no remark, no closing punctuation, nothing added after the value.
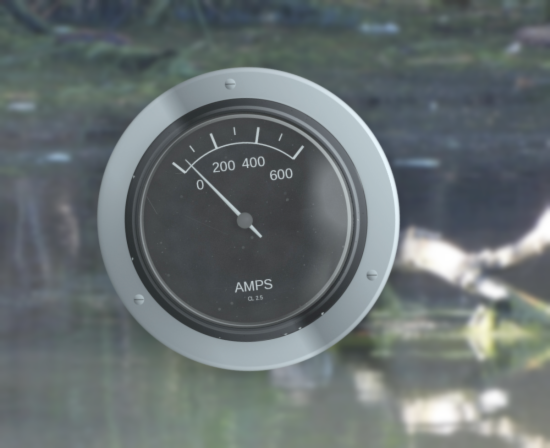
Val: 50 A
